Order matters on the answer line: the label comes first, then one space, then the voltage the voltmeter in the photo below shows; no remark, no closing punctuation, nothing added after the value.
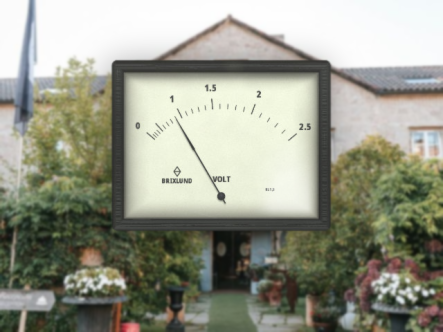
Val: 0.9 V
